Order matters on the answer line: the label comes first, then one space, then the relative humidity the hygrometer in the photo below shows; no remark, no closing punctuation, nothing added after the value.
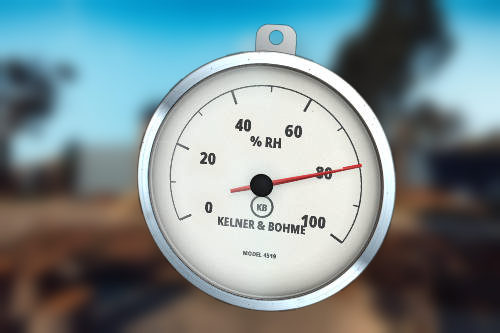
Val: 80 %
